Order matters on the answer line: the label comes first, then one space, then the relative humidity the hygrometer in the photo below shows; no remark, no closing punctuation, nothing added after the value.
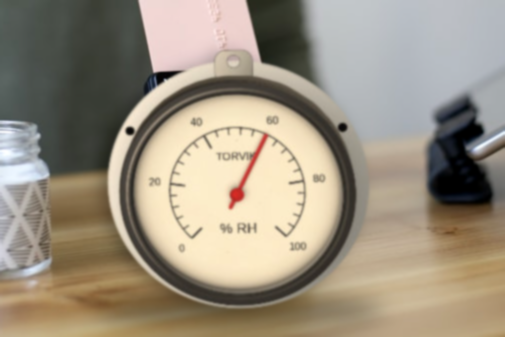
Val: 60 %
